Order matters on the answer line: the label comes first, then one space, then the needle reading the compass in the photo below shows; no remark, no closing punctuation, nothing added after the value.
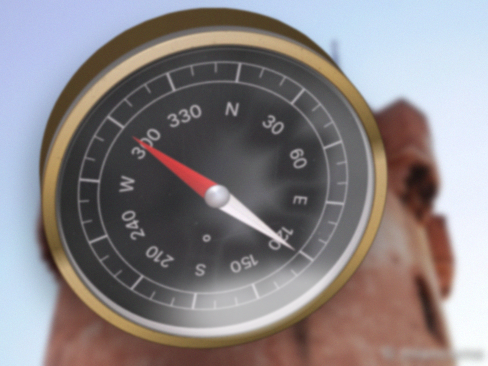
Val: 300 °
